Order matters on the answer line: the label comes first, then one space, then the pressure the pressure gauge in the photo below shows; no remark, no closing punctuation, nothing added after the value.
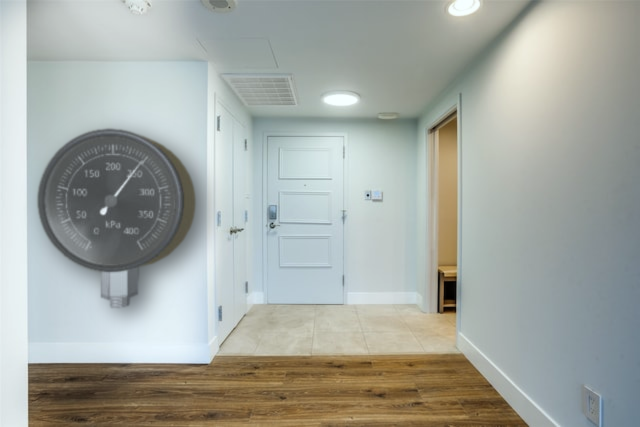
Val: 250 kPa
